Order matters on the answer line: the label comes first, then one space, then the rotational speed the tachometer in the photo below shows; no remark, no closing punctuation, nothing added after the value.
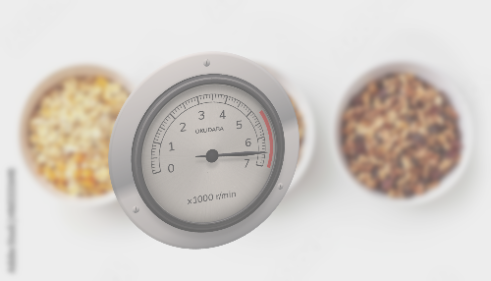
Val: 6500 rpm
